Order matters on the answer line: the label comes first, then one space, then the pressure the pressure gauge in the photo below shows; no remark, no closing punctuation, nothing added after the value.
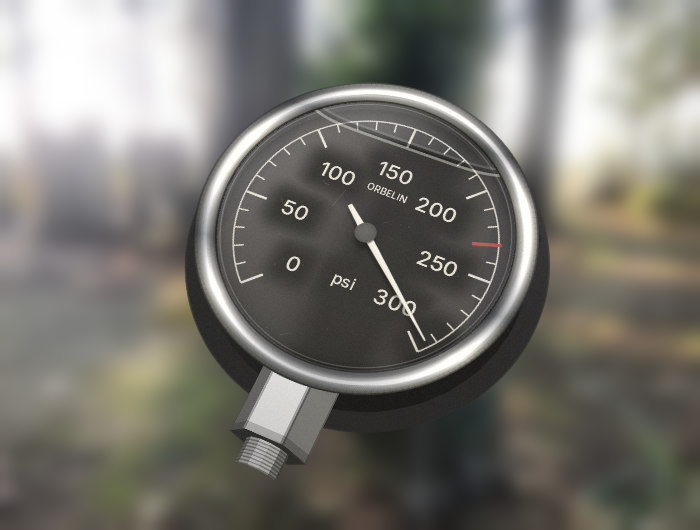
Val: 295 psi
